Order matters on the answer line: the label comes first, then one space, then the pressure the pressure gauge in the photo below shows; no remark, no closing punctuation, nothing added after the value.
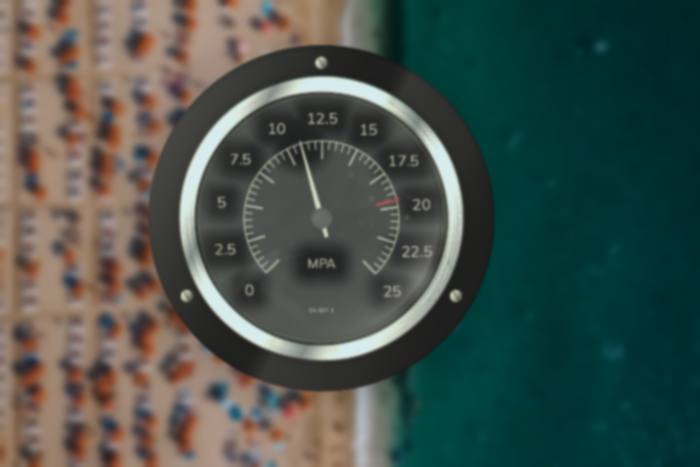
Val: 11 MPa
